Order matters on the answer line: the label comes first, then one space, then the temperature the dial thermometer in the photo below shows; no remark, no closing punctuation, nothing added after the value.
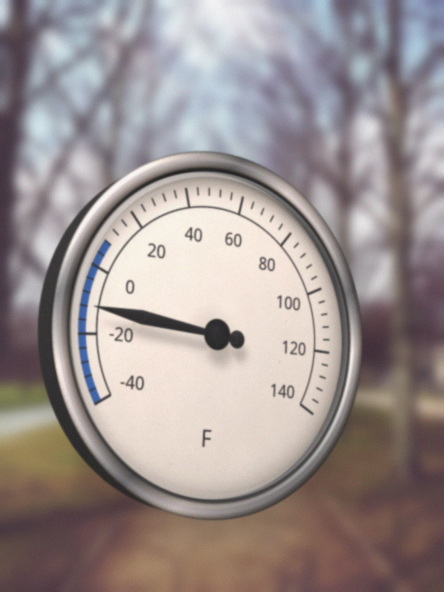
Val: -12 °F
